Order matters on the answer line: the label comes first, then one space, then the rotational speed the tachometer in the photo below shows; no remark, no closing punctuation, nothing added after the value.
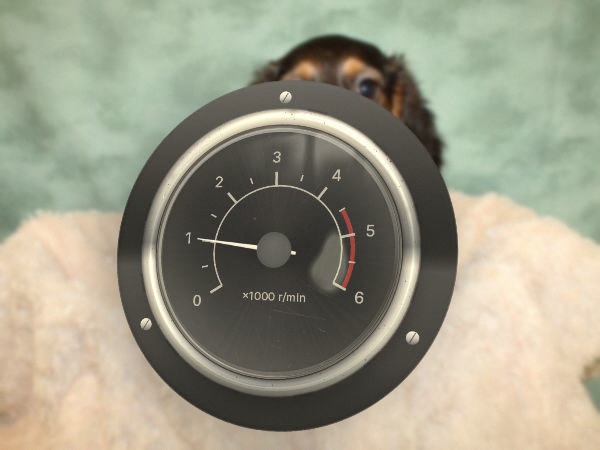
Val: 1000 rpm
